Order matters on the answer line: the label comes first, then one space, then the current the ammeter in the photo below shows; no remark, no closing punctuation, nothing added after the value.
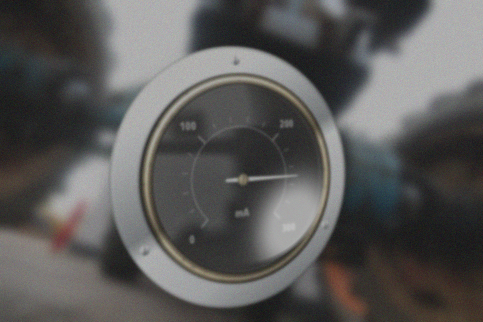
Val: 250 mA
